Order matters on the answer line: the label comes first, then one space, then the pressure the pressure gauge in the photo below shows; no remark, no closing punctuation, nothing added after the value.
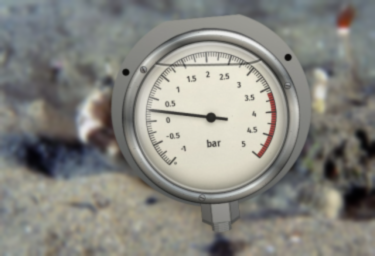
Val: 0.25 bar
